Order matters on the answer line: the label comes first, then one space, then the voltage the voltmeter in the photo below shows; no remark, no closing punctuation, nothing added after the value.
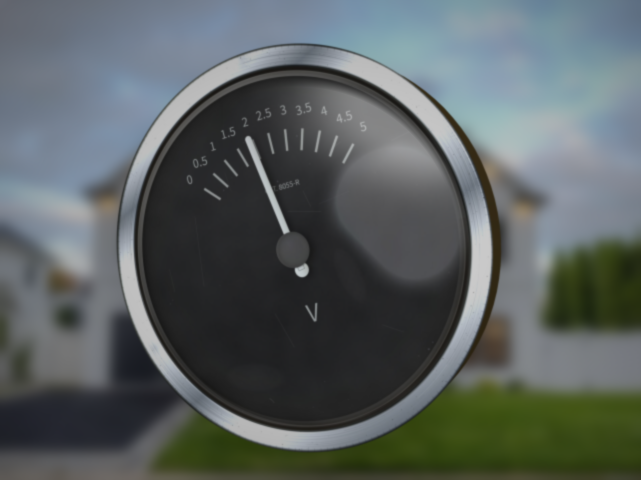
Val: 2 V
